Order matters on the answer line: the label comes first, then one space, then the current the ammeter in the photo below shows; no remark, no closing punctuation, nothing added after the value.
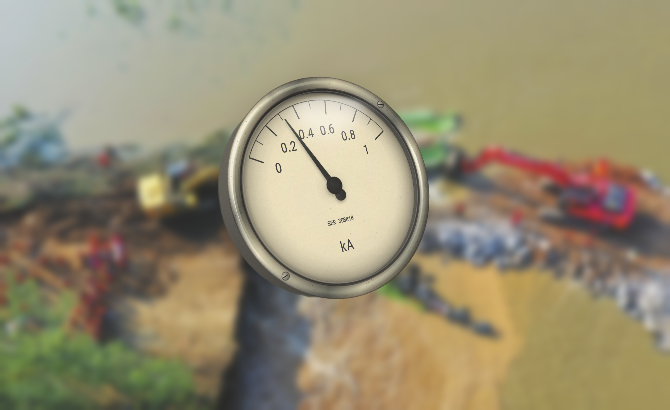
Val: 0.3 kA
